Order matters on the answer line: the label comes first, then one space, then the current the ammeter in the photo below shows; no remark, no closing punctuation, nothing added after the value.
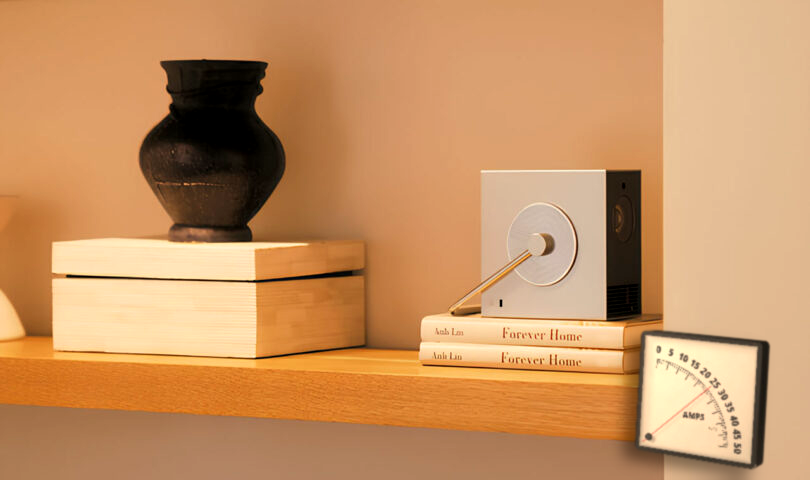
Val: 25 A
